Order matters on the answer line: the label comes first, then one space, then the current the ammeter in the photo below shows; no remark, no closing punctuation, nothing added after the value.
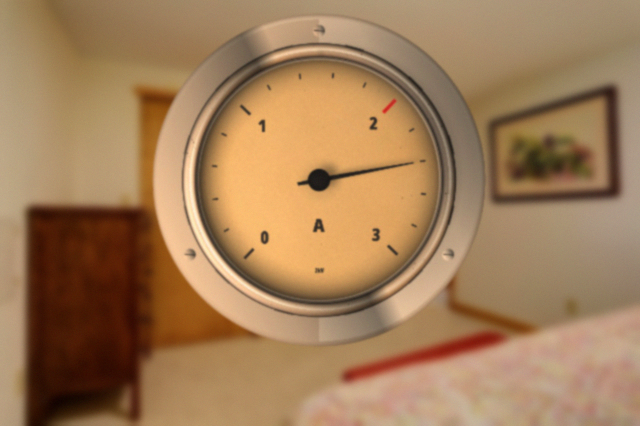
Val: 2.4 A
